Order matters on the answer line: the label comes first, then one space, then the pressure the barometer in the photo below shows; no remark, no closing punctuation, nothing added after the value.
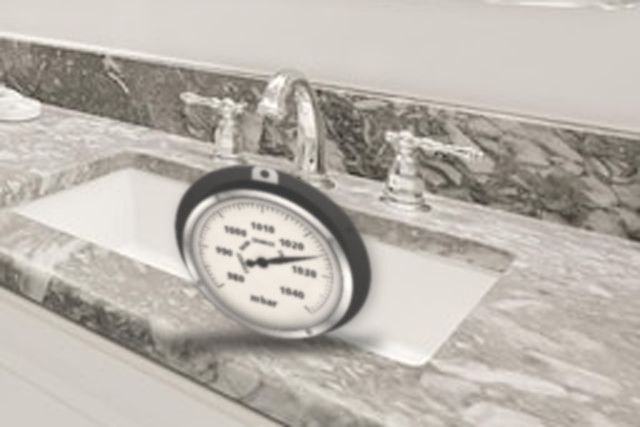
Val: 1025 mbar
